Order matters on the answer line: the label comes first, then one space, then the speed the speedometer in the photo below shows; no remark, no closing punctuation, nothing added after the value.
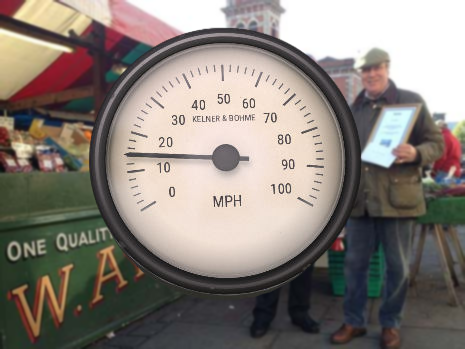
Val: 14 mph
